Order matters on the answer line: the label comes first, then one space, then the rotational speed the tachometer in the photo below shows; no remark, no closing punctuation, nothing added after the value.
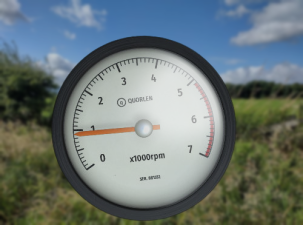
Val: 900 rpm
